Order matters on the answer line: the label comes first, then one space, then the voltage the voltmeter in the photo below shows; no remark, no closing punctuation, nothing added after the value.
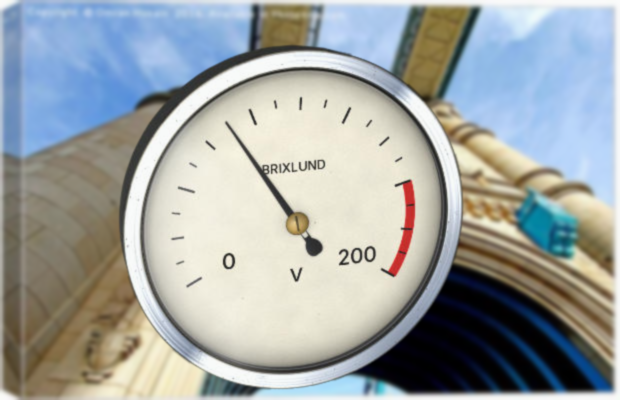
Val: 70 V
